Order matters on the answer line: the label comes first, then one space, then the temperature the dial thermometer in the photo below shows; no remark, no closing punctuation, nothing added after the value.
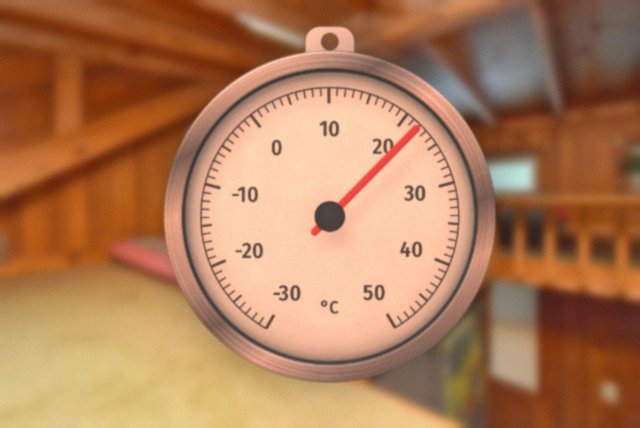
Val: 22 °C
